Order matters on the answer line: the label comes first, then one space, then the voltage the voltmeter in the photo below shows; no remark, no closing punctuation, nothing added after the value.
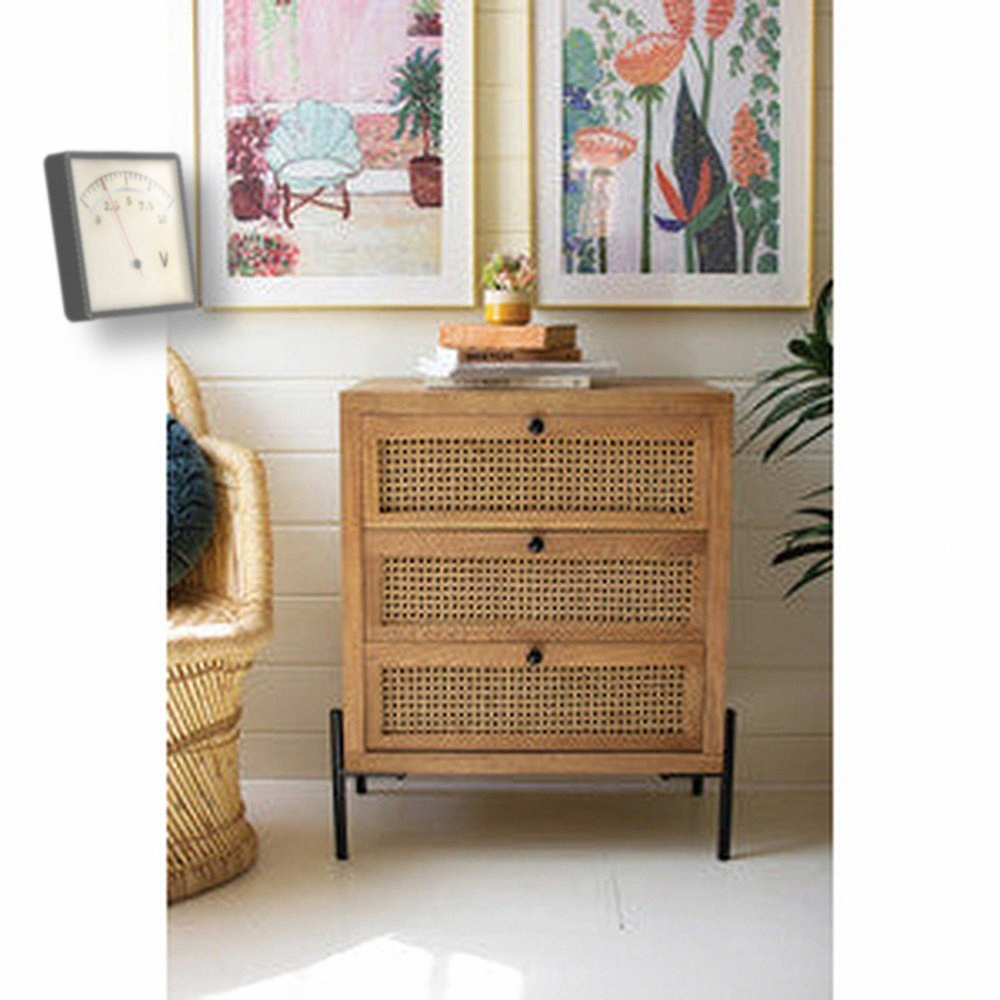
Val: 2.5 V
